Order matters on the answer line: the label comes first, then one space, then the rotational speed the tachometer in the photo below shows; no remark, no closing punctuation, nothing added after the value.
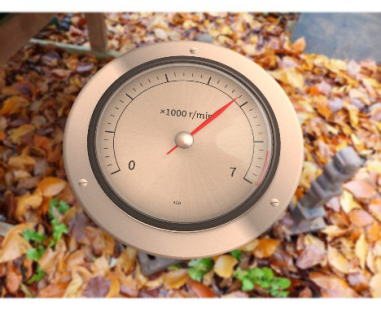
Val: 4800 rpm
